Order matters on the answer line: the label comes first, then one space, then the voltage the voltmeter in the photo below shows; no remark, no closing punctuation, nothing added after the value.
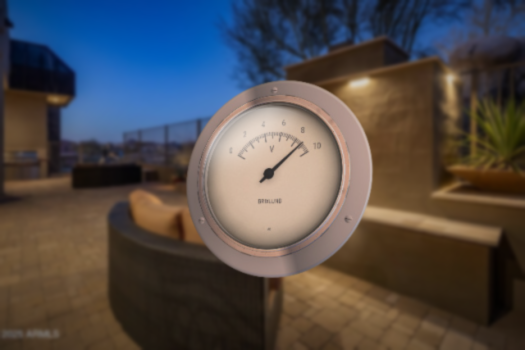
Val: 9 V
